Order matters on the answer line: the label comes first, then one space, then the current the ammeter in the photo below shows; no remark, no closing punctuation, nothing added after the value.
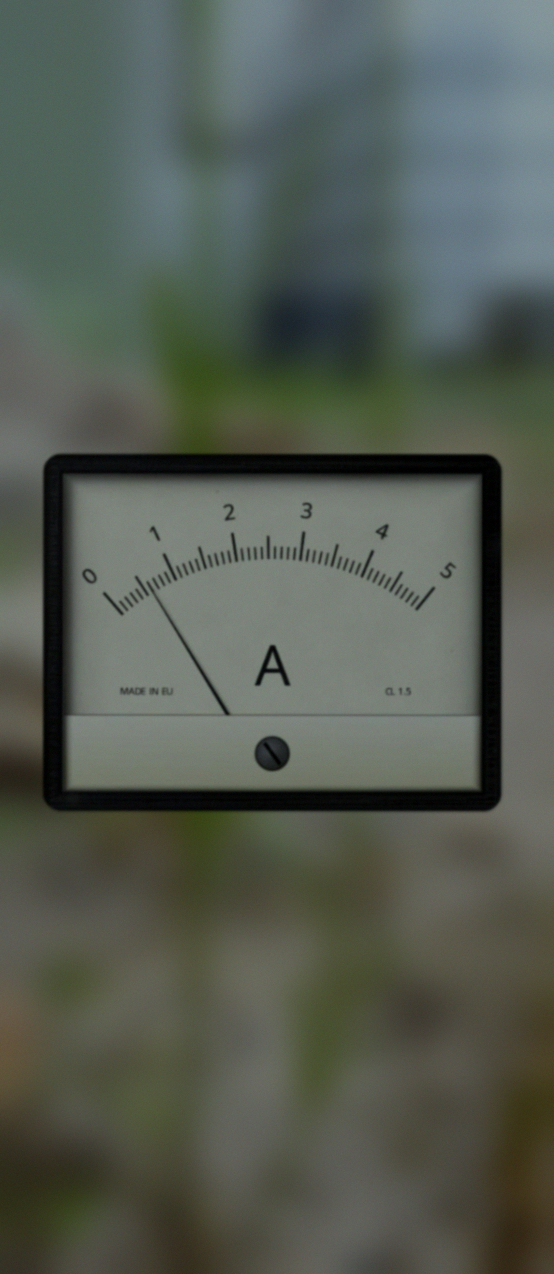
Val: 0.6 A
